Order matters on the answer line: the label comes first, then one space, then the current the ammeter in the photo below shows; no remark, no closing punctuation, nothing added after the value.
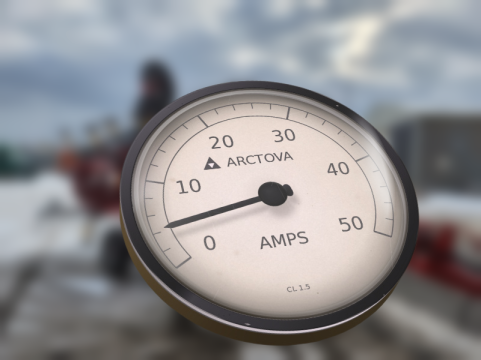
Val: 4 A
